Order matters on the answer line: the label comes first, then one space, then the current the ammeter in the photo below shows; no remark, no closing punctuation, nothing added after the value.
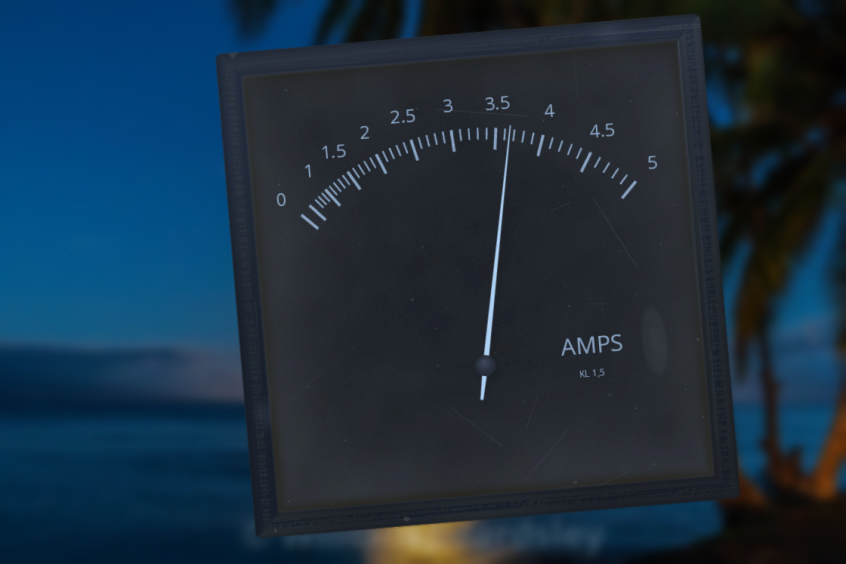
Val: 3.65 A
